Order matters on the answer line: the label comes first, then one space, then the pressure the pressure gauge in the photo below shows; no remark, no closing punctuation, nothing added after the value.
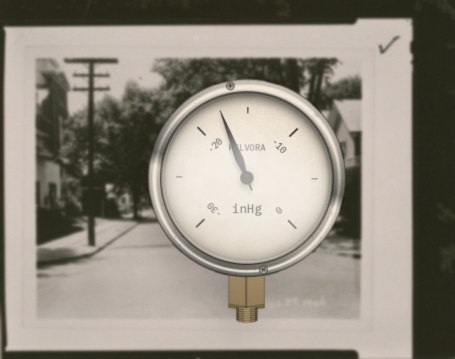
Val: -17.5 inHg
